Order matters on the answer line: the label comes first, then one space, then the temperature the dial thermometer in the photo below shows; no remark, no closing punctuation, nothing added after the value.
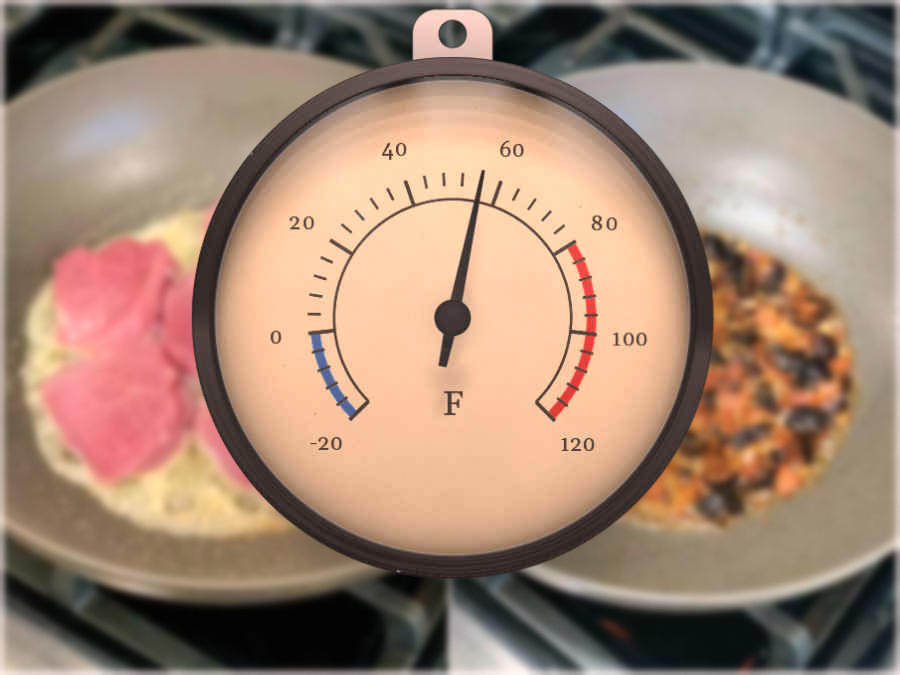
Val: 56 °F
